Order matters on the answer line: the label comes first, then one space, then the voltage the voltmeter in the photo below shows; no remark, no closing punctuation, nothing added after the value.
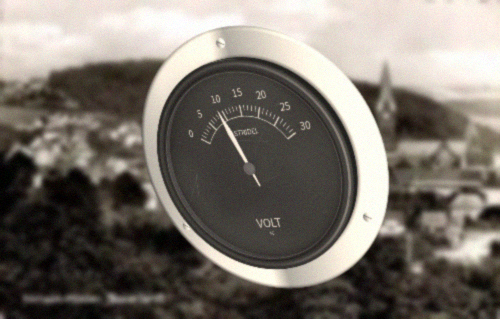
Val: 10 V
